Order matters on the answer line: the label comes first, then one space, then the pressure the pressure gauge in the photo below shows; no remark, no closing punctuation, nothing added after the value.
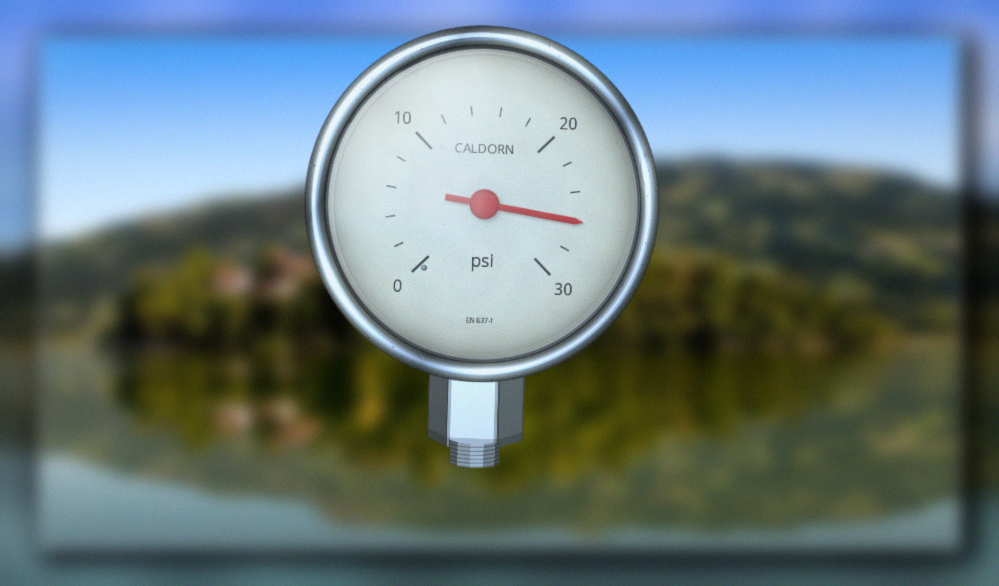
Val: 26 psi
